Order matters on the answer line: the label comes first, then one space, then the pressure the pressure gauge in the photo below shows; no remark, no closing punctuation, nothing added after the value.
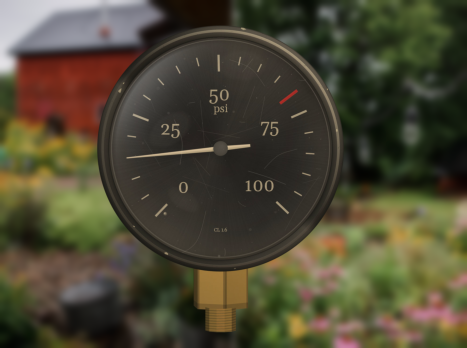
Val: 15 psi
